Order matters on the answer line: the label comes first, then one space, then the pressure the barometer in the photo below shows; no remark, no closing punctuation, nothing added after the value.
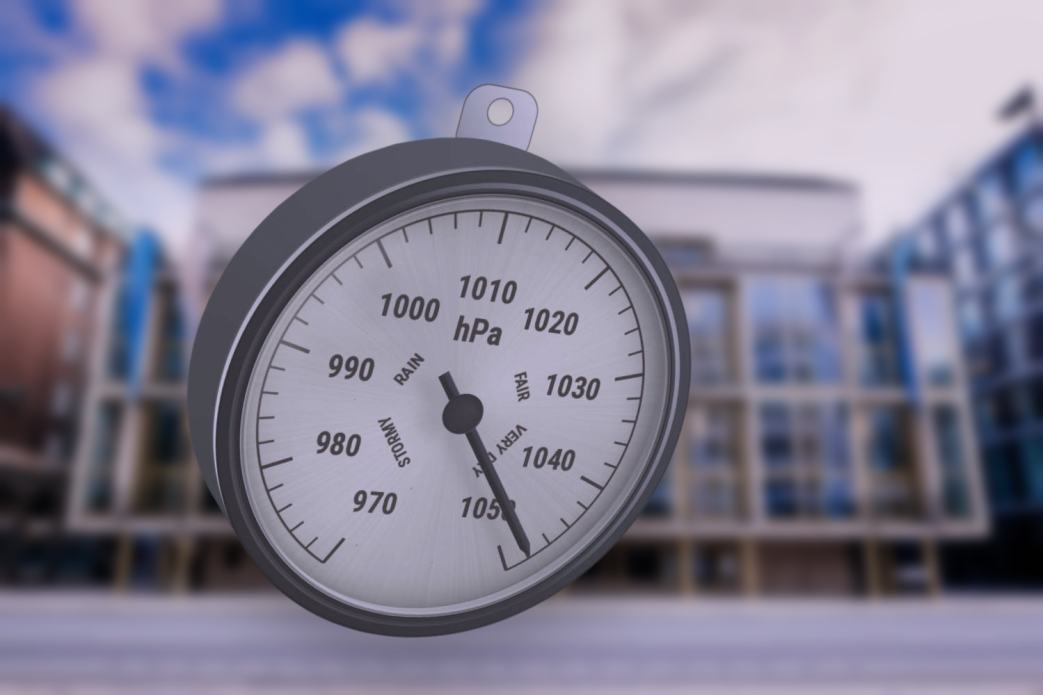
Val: 1048 hPa
